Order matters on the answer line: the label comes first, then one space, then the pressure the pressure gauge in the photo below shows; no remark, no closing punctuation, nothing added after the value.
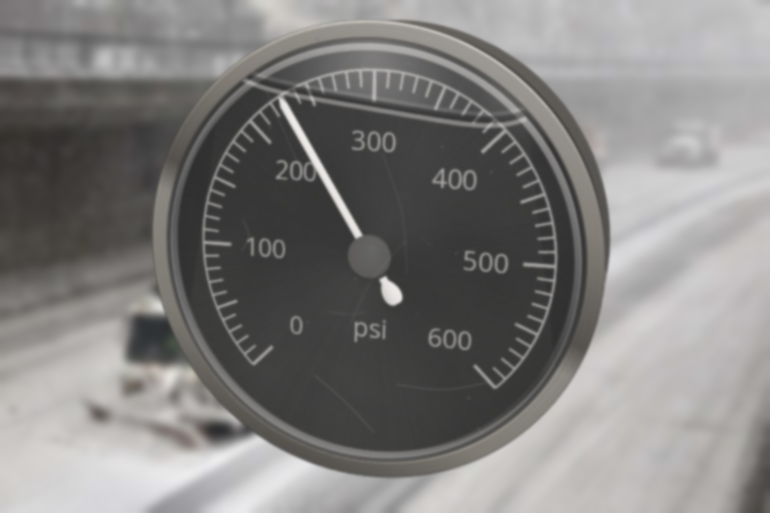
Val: 230 psi
